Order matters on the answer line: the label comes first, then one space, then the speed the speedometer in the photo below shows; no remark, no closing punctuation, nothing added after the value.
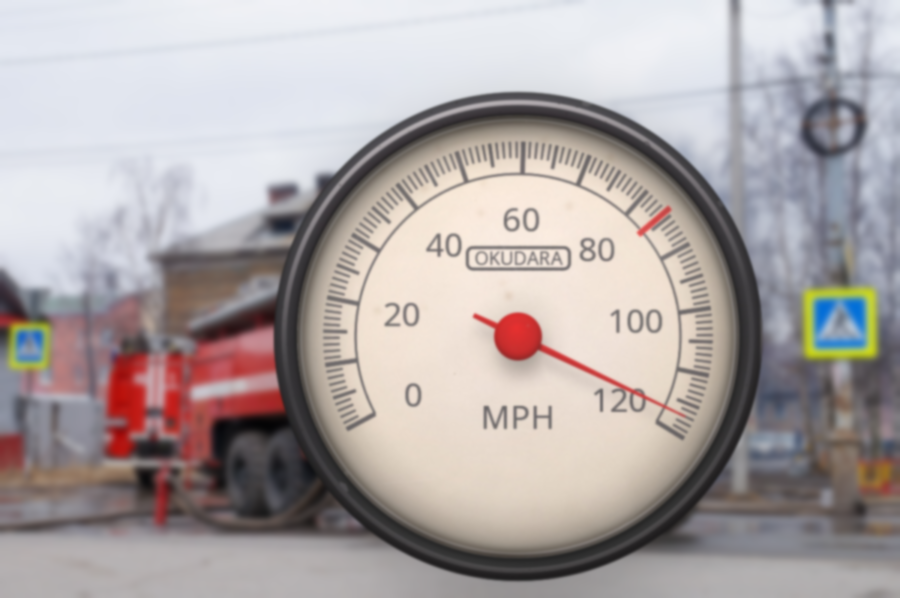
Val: 117 mph
